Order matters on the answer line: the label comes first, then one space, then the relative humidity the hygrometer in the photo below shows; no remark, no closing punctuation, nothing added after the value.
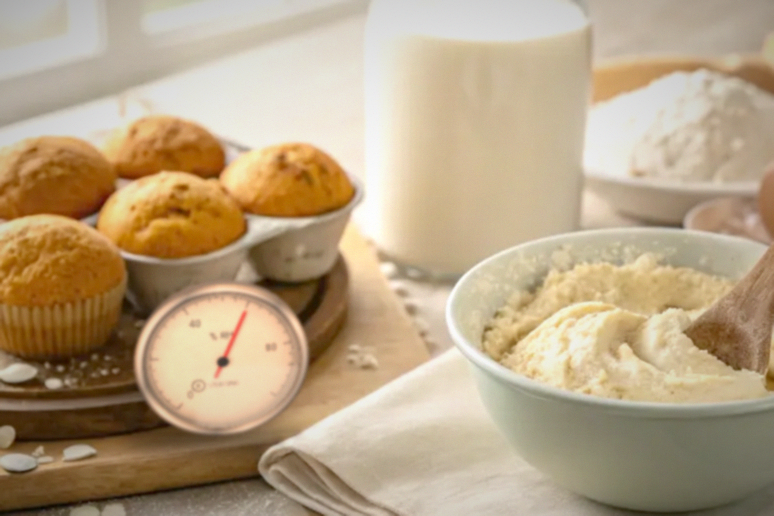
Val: 60 %
